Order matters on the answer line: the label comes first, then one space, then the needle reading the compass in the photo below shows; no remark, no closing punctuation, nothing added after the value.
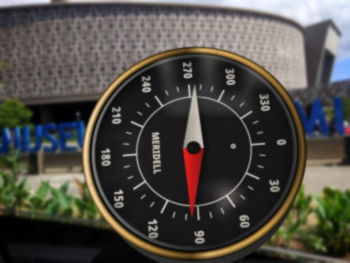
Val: 95 °
